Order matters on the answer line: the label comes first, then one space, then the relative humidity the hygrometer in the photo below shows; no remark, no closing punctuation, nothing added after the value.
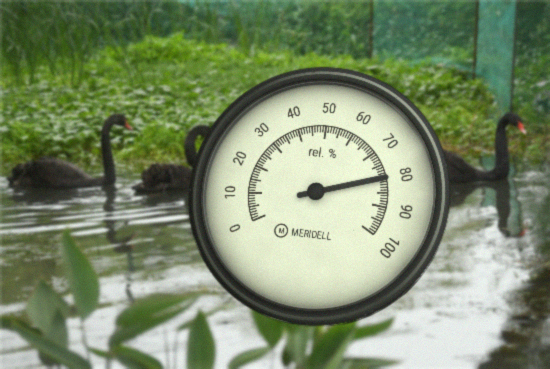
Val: 80 %
